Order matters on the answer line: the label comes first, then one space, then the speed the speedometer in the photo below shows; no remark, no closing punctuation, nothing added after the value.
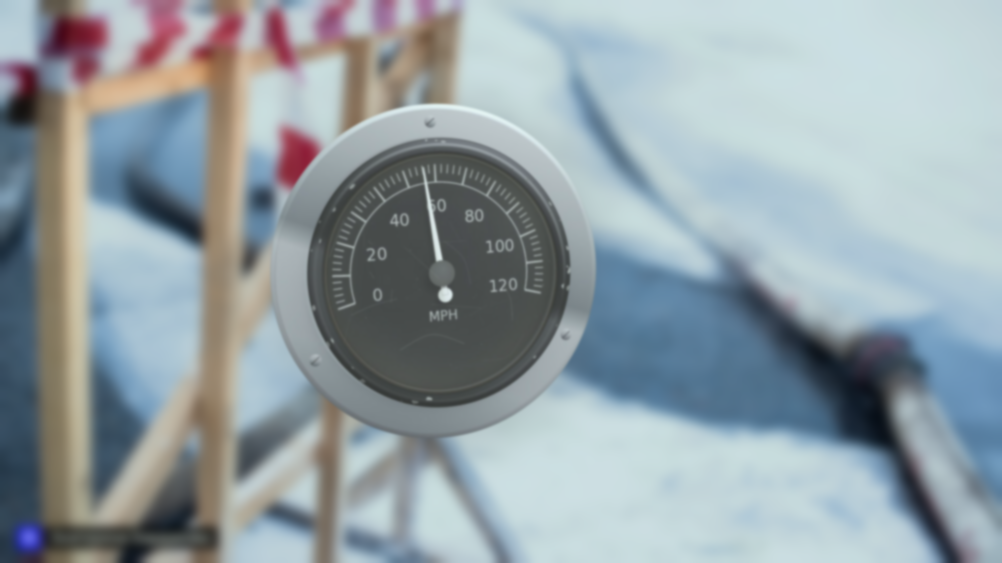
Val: 56 mph
